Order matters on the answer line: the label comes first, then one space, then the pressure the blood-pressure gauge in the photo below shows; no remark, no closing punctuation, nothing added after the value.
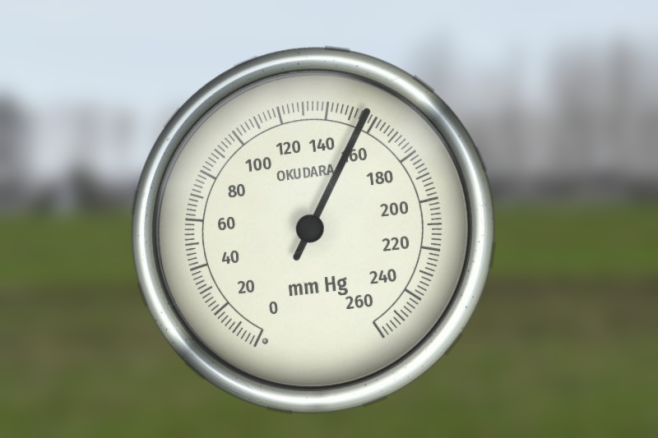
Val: 156 mmHg
